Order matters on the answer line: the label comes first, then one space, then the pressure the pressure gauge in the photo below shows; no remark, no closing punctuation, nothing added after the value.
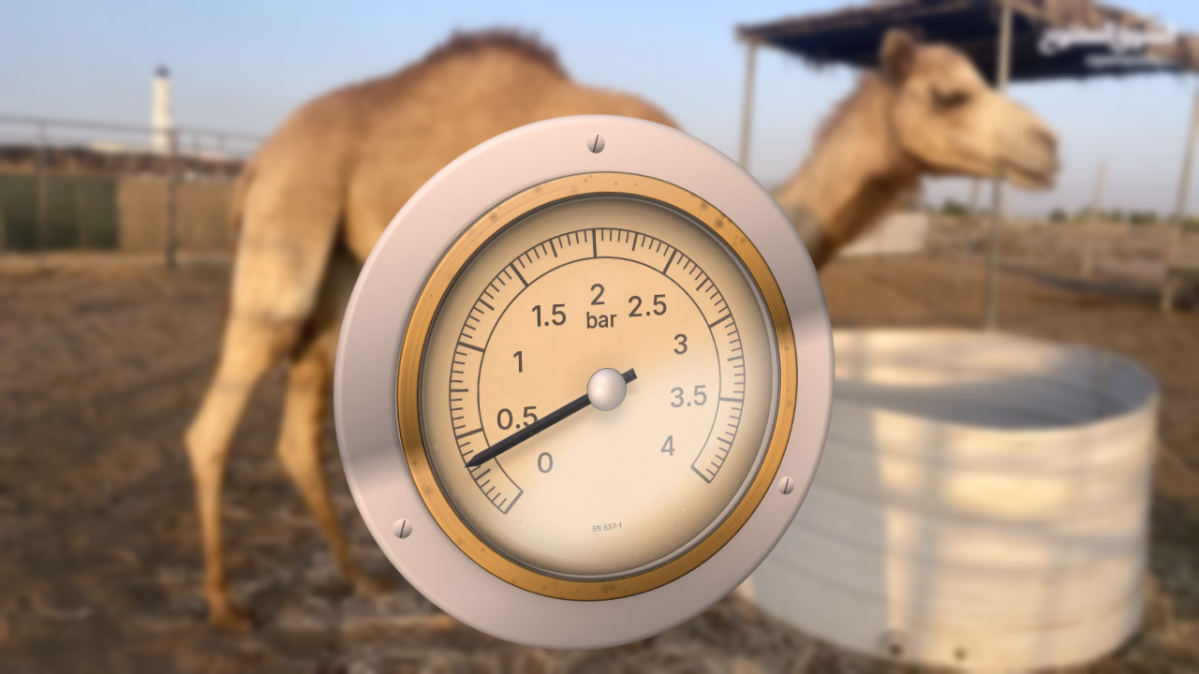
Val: 0.35 bar
